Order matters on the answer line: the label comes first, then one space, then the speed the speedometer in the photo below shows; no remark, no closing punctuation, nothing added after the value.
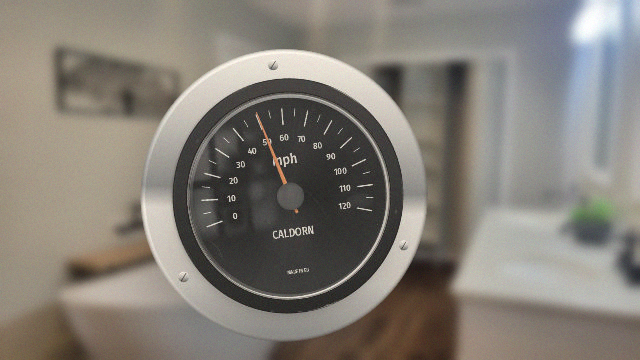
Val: 50 mph
